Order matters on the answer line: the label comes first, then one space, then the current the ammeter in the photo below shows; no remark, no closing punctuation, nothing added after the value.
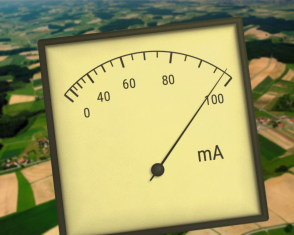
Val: 97.5 mA
